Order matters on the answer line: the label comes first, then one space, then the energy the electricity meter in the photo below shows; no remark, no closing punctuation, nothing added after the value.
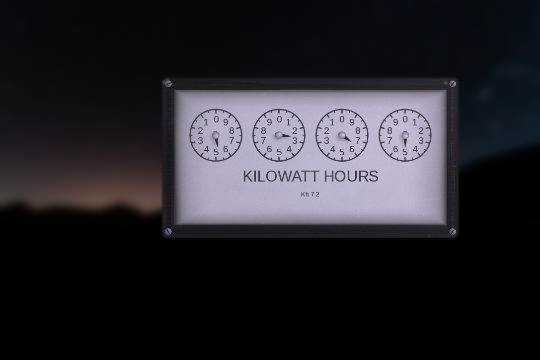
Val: 5265 kWh
